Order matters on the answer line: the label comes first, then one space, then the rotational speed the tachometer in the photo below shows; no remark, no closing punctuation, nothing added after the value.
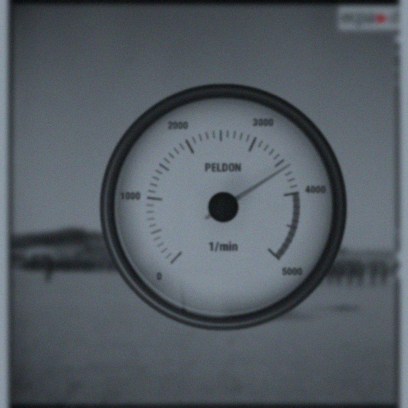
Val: 3600 rpm
